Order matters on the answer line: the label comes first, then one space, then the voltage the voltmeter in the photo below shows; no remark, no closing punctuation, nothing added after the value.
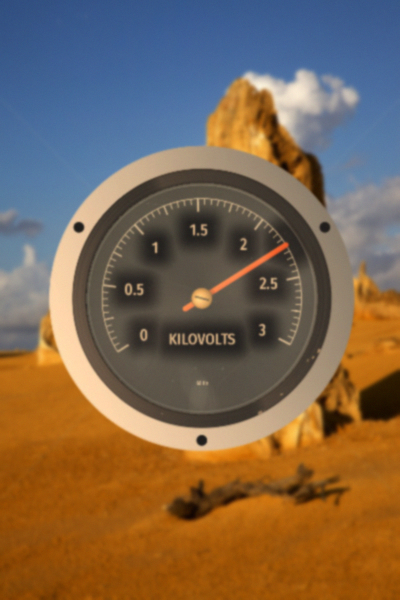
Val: 2.25 kV
